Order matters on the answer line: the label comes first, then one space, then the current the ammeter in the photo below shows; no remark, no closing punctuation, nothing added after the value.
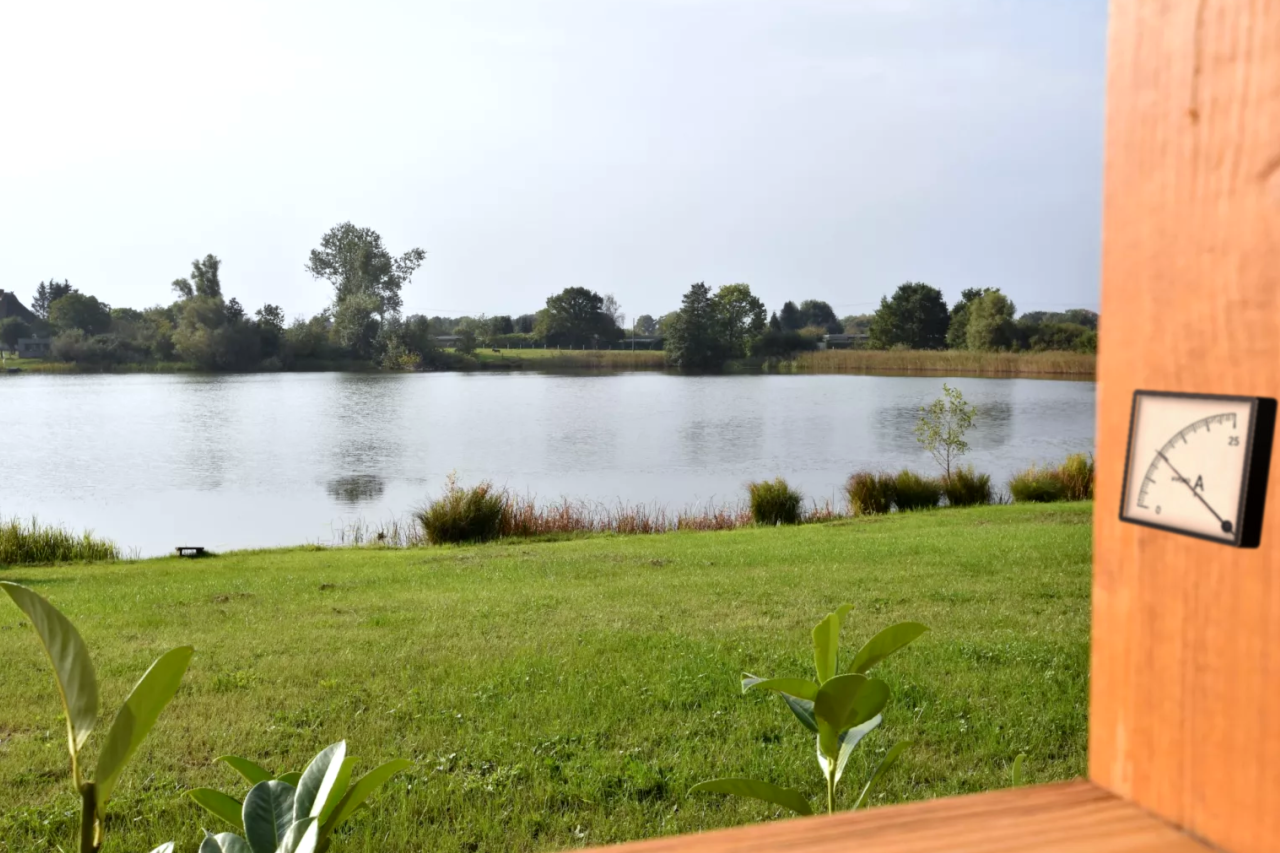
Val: 10 A
